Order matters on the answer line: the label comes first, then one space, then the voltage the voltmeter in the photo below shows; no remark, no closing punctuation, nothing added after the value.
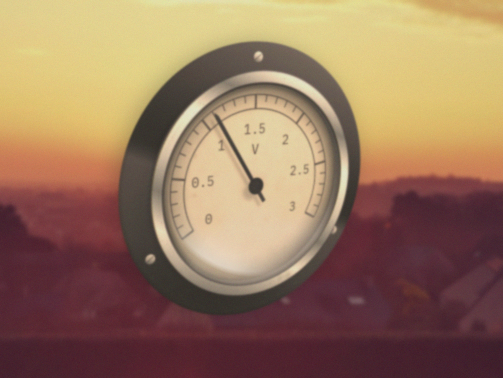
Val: 1.1 V
